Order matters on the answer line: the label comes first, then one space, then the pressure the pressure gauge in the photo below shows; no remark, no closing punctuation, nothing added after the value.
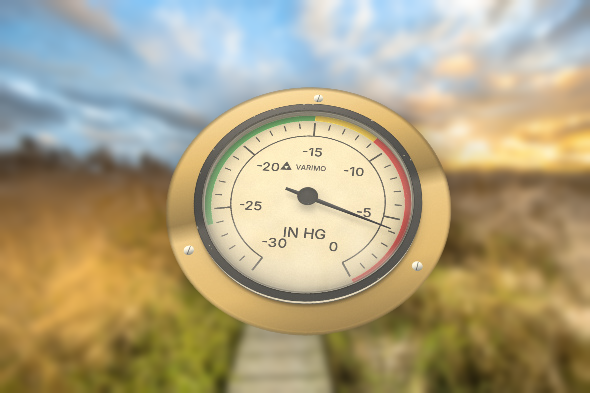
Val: -4 inHg
